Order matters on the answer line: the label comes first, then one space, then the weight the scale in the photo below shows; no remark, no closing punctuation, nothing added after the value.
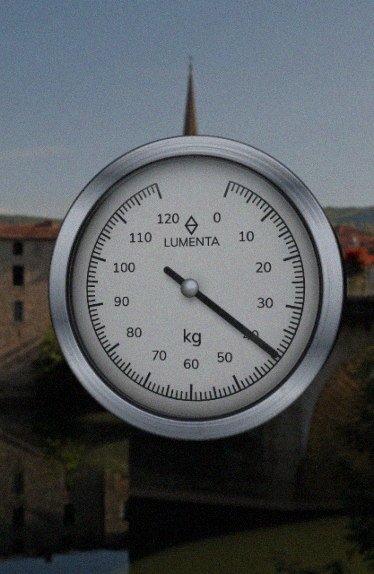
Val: 40 kg
